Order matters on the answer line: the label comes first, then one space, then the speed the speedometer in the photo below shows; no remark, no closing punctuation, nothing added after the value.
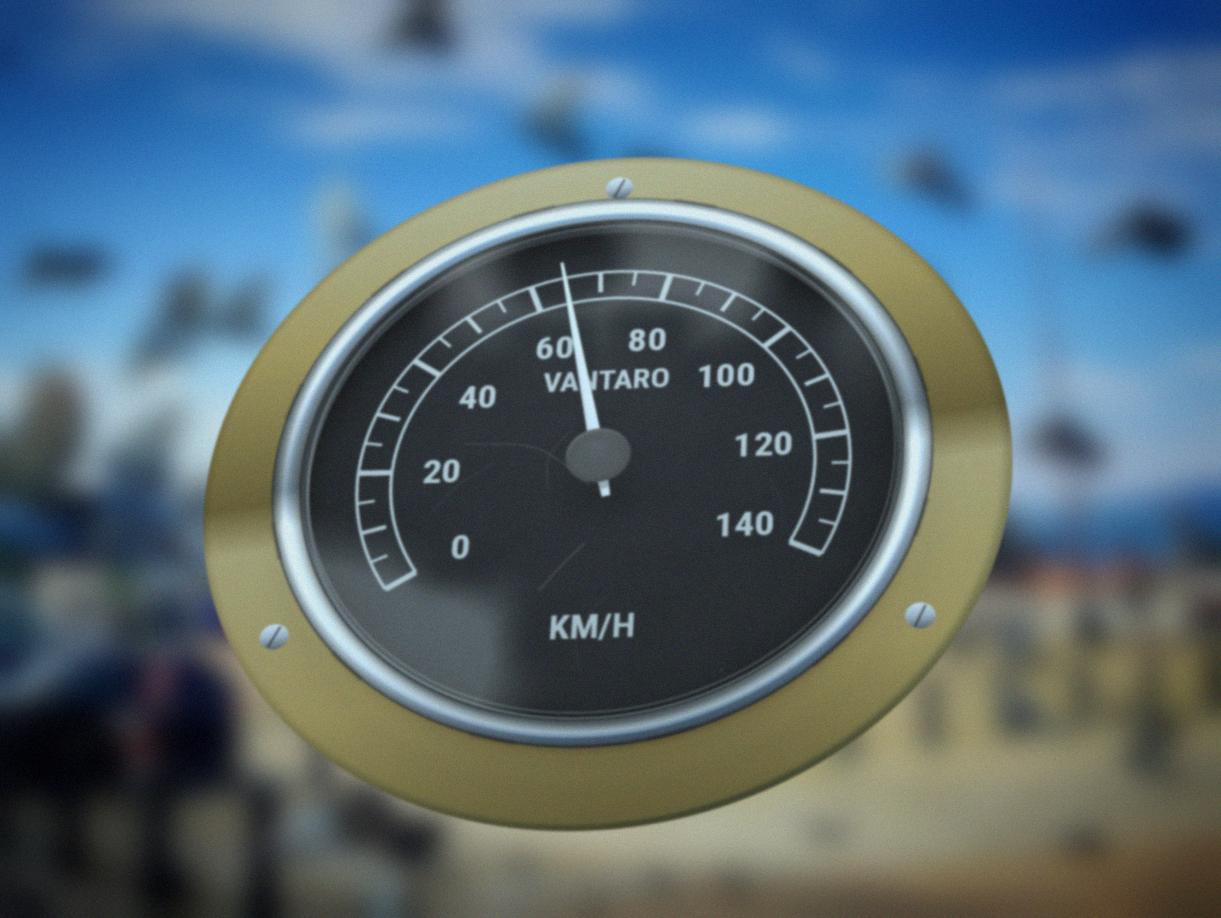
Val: 65 km/h
